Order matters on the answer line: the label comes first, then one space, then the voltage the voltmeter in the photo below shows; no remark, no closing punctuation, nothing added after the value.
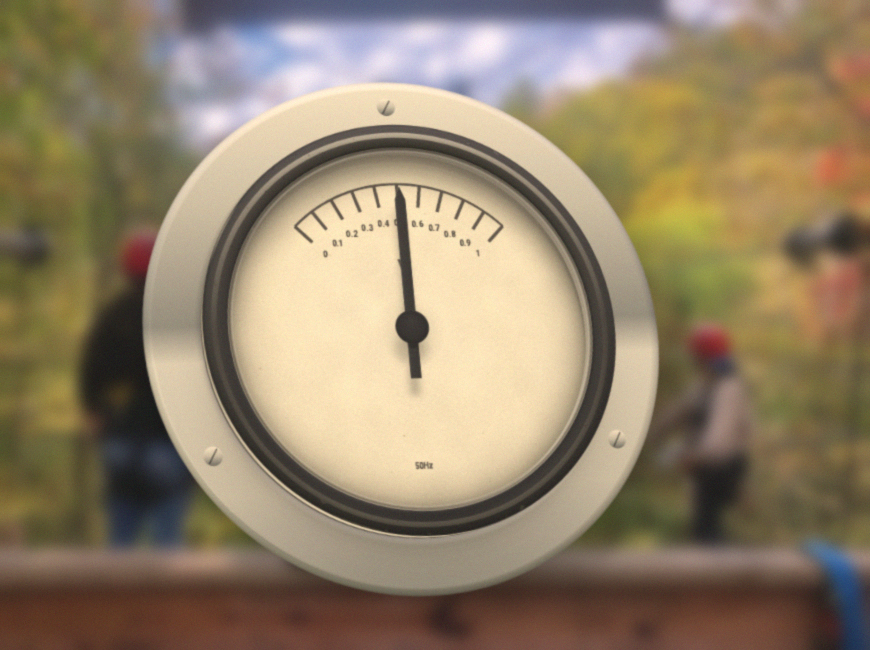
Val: 0.5 V
